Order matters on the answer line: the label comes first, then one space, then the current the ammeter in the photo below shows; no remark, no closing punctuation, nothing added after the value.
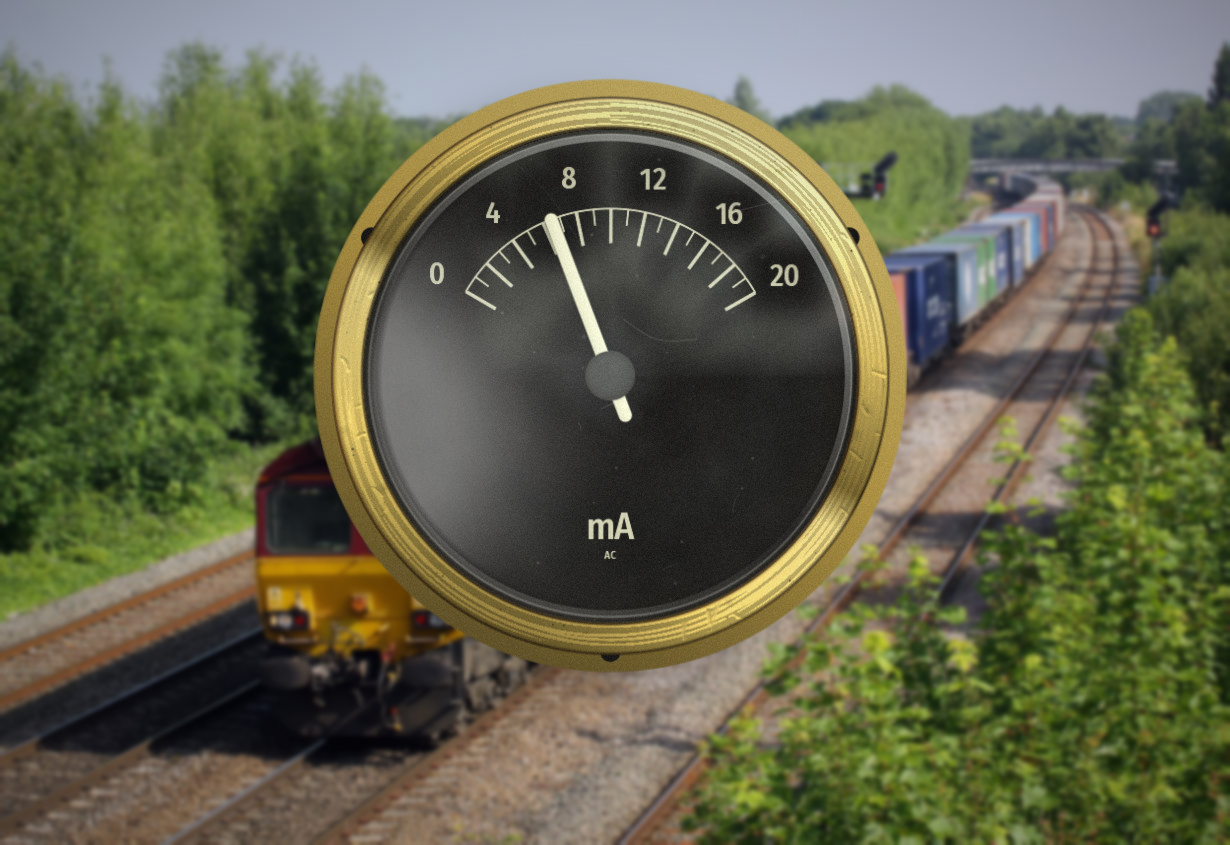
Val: 6.5 mA
